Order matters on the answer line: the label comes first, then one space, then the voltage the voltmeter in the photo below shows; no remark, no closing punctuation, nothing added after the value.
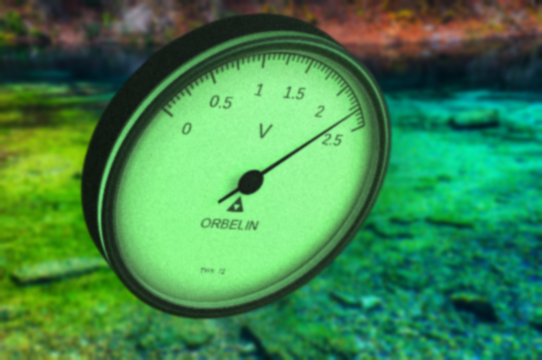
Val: 2.25 V
